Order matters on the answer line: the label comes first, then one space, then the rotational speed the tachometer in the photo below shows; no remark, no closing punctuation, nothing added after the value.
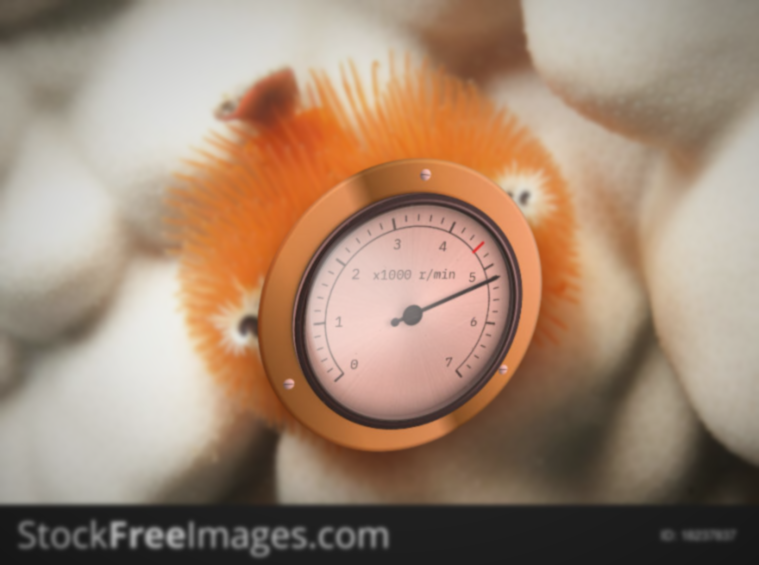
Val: 5200 rpm
